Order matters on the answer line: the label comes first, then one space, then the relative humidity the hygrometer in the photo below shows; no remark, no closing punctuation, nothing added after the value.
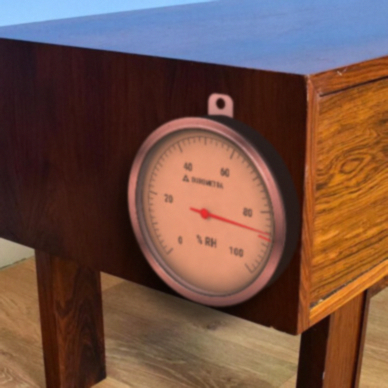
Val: 86 %
